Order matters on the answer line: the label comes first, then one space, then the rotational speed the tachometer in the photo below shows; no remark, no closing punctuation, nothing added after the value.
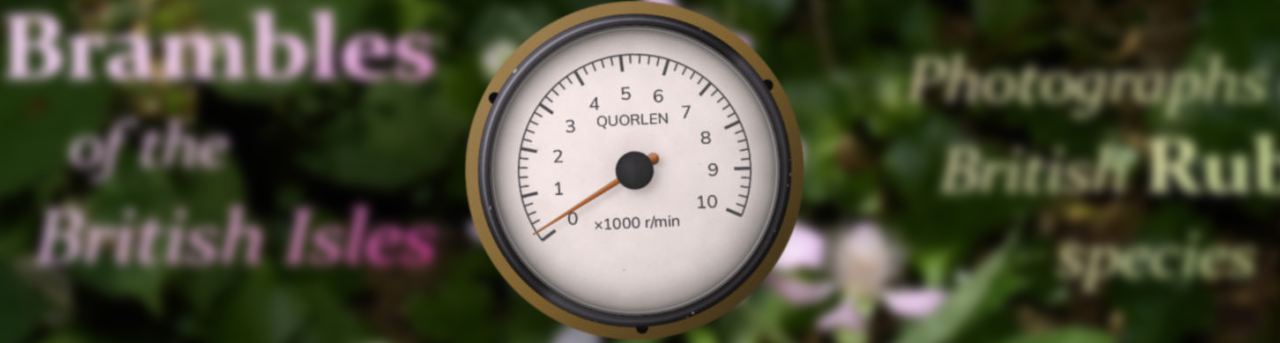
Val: 200 rpm
